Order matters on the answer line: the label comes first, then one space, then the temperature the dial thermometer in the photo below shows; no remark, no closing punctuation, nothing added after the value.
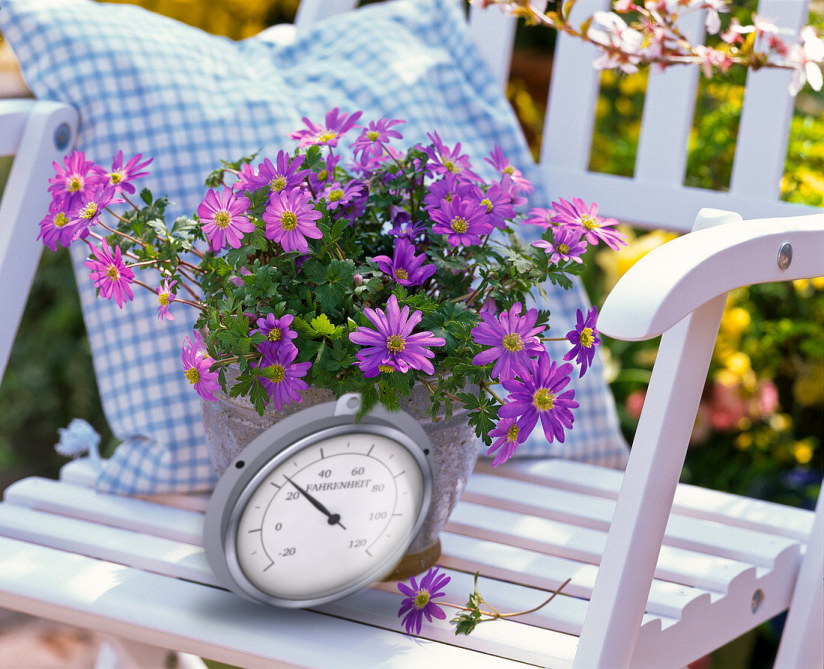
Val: 25 °F
